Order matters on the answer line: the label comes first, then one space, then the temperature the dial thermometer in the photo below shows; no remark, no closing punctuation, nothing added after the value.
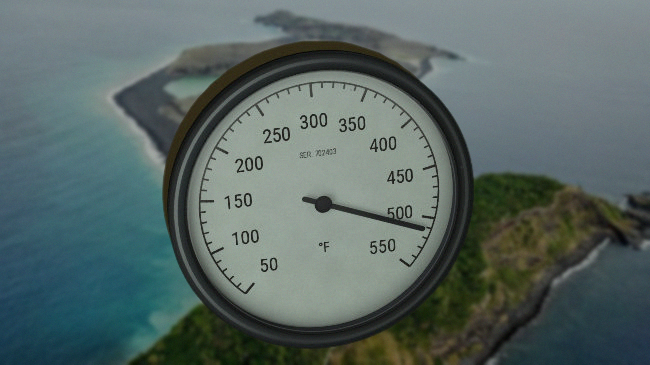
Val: 510 °F
